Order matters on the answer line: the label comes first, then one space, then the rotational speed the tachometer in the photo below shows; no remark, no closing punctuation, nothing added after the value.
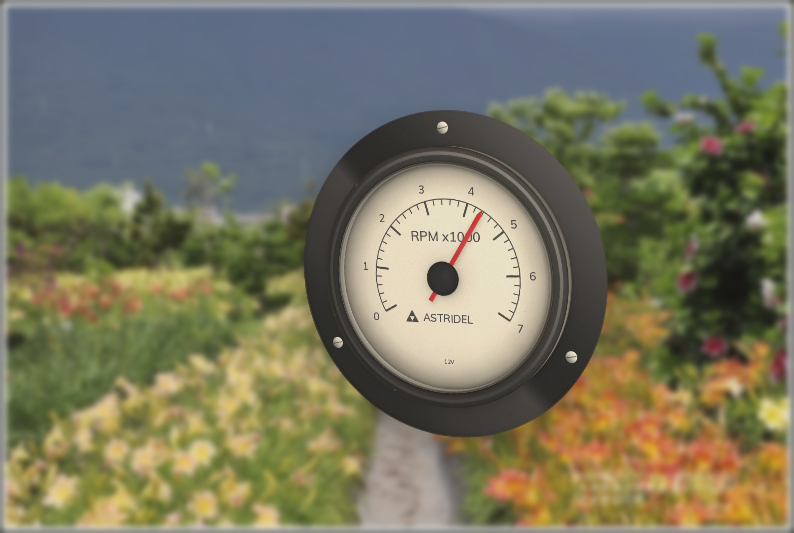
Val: 4400 rpm
